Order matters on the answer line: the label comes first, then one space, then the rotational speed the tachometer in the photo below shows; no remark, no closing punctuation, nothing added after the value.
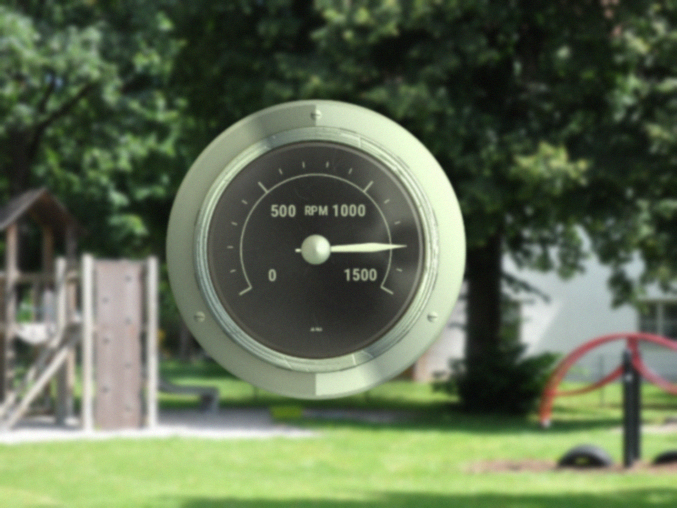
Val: 1300 rpm
